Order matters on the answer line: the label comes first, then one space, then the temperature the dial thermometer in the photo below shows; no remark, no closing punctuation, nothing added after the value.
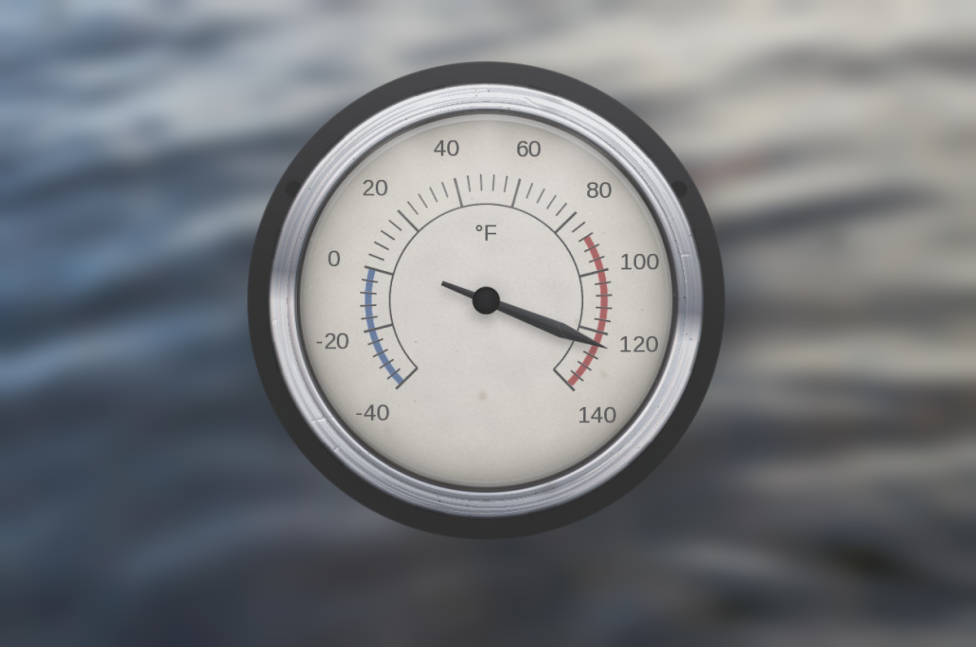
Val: 124 °F
